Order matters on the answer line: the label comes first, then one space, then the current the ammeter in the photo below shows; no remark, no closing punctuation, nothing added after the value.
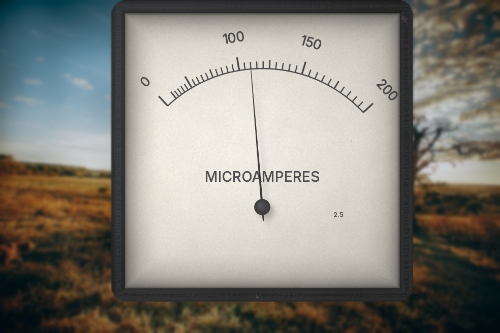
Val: 110 µA
